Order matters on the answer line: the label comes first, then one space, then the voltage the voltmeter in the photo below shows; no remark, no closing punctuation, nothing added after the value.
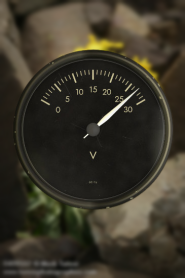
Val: 27 V
